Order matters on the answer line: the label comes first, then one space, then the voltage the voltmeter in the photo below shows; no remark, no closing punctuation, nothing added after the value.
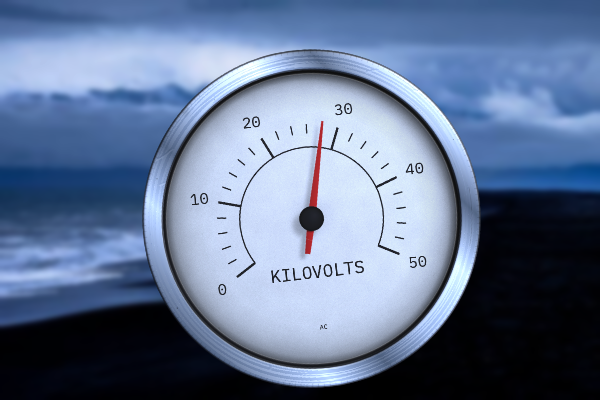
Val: 28 kV
